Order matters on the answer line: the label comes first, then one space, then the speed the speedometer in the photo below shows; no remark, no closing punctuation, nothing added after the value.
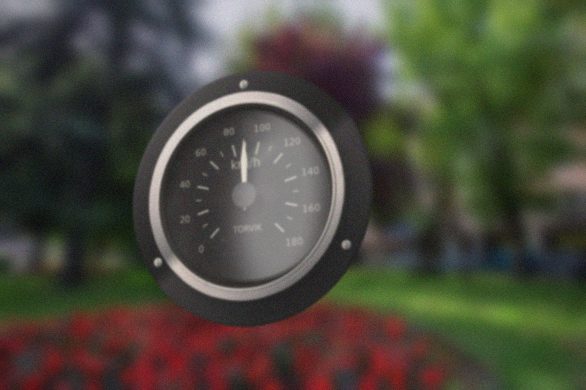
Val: 90 km/h
